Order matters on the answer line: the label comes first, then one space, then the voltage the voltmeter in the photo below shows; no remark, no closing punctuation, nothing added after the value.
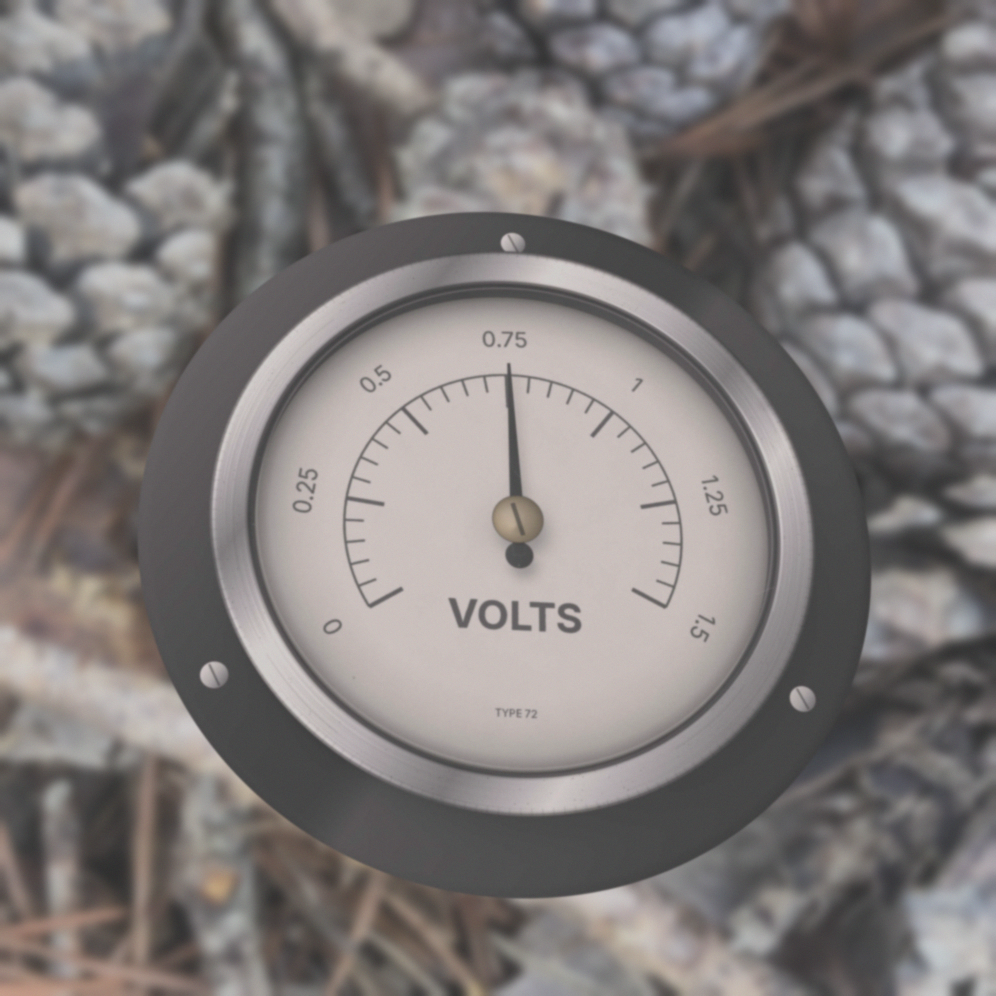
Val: 0.75 V
